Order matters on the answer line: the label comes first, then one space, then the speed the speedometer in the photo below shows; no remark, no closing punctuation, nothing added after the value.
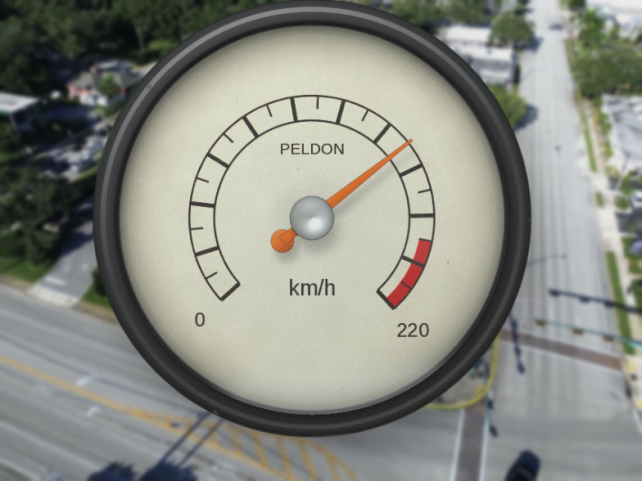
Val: 150 km/h
